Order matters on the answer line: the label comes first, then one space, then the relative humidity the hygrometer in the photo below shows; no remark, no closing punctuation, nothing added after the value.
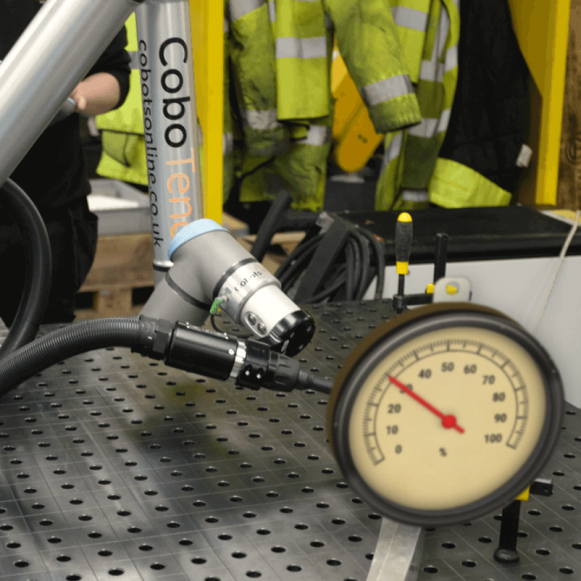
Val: 30 %
